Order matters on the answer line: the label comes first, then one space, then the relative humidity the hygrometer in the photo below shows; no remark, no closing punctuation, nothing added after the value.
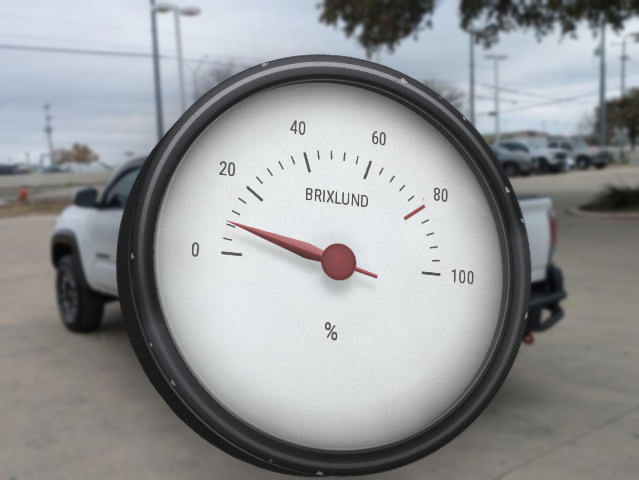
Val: 8 %
